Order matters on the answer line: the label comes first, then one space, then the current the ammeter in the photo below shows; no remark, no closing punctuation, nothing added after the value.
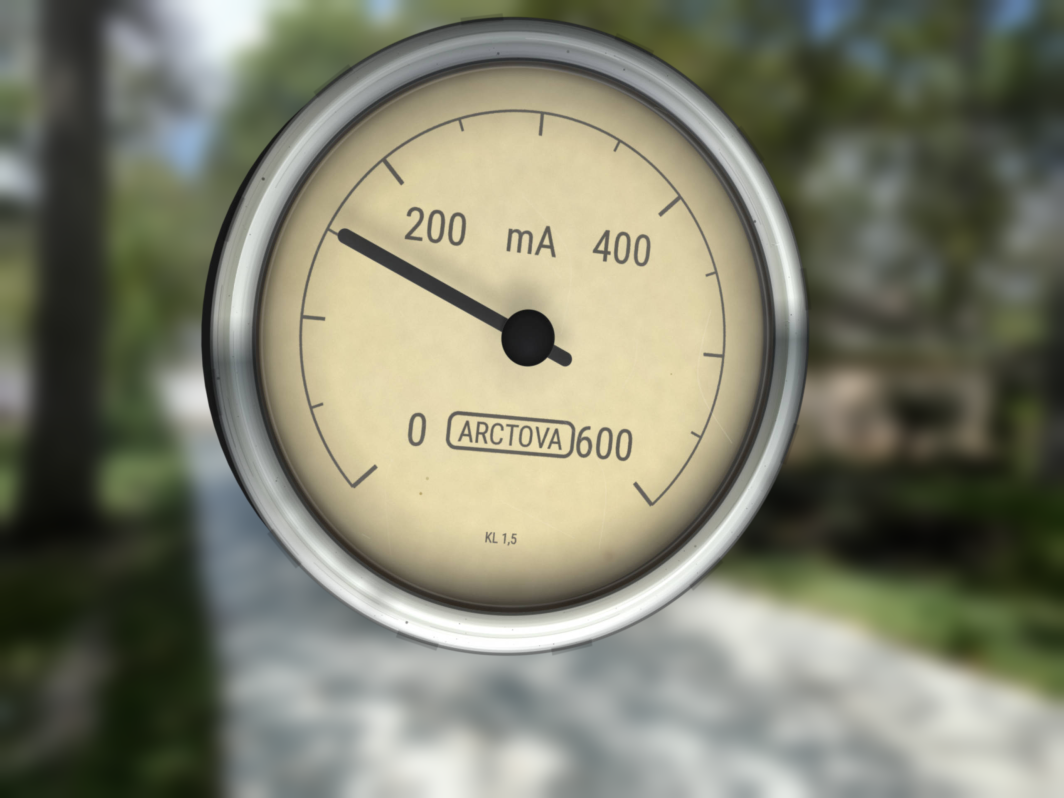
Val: 150 mA
